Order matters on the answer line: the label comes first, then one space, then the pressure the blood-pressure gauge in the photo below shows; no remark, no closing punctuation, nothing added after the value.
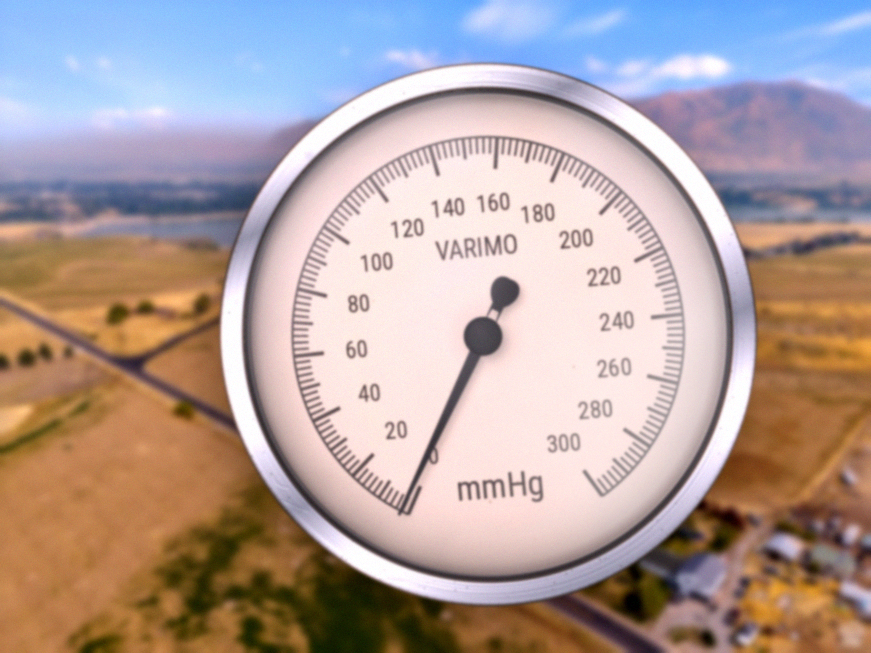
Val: 2 mmHg
